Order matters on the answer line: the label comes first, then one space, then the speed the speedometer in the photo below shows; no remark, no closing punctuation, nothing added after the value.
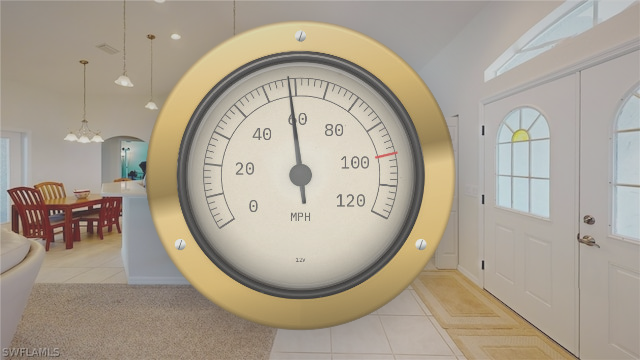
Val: 58 mph
